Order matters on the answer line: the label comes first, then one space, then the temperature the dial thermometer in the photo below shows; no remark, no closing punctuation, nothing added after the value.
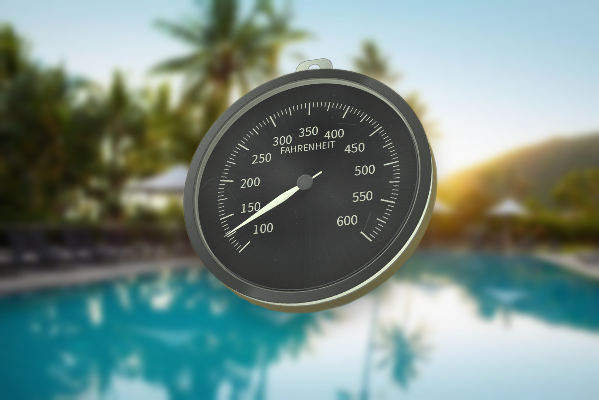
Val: 125 °F
